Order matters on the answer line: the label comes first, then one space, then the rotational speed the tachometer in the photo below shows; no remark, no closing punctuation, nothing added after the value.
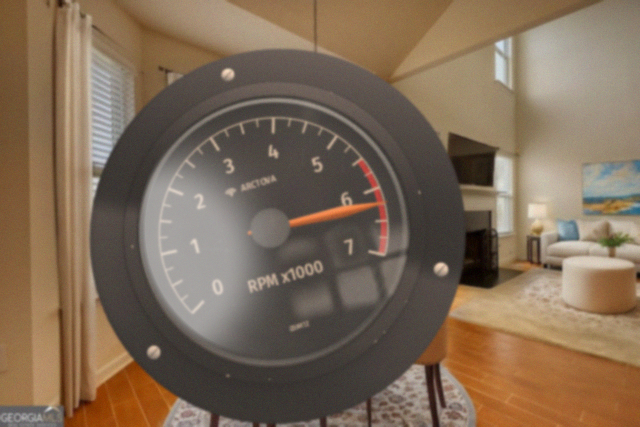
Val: 6250 rpm
